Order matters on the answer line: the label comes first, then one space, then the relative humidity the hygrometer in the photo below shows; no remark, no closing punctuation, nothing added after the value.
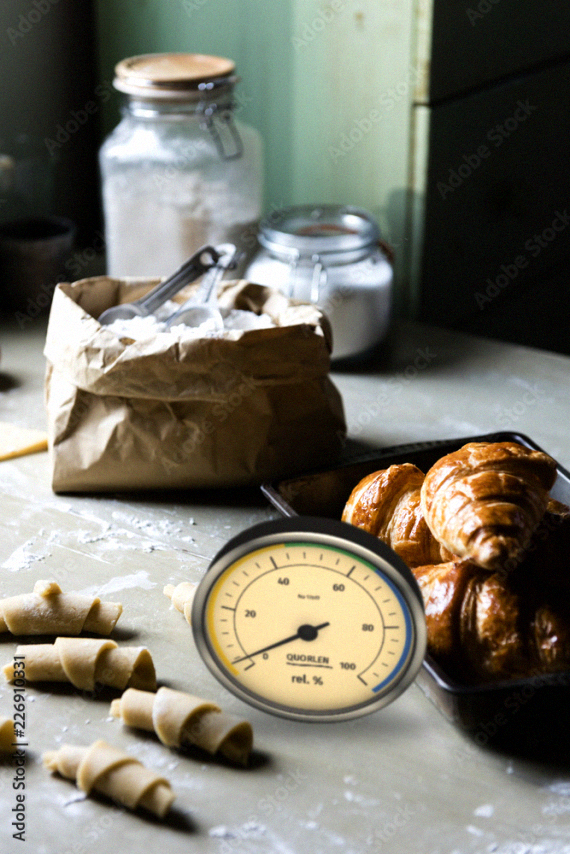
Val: 4 %
